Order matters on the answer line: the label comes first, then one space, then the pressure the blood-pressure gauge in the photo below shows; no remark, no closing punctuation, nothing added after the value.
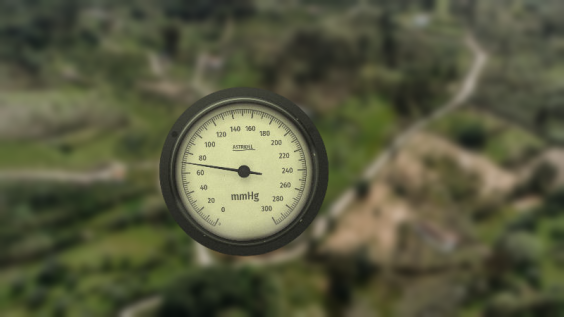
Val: 70 mmHg
